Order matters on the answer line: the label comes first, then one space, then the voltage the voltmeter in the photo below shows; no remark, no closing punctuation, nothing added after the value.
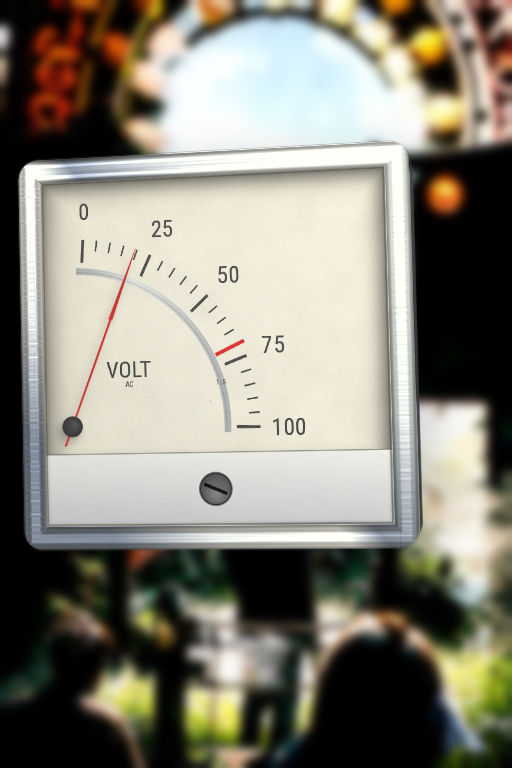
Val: 20 V
